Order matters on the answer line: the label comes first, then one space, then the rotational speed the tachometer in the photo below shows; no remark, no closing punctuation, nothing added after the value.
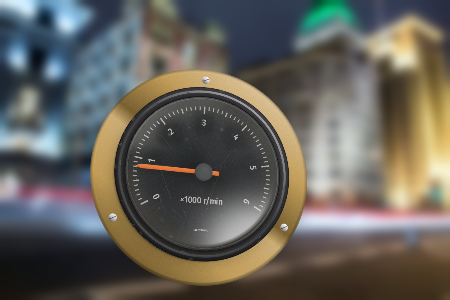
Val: 800 rpm
